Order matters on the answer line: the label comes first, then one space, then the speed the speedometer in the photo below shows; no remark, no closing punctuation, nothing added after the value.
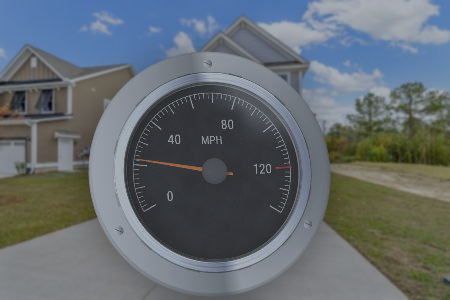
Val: 22 mph
